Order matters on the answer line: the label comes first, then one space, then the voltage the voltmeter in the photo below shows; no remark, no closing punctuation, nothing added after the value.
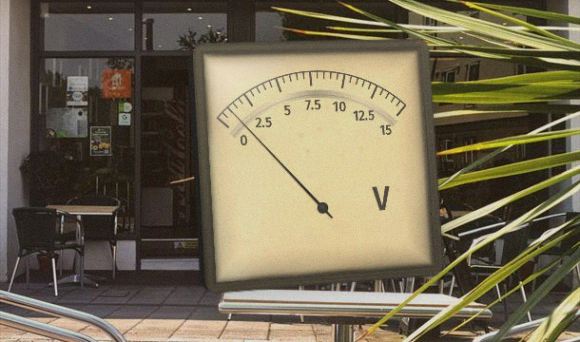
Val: 1 V
